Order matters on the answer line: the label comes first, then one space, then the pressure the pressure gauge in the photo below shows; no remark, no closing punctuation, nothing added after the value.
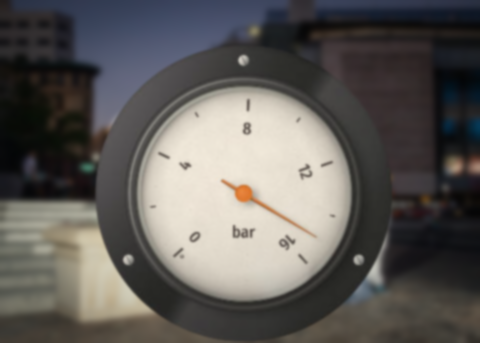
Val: 15 bar
